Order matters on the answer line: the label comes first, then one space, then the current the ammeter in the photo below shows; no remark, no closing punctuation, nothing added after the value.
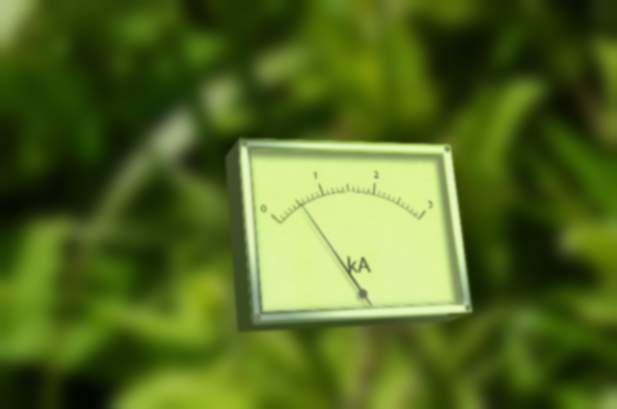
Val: 0.5 kA
